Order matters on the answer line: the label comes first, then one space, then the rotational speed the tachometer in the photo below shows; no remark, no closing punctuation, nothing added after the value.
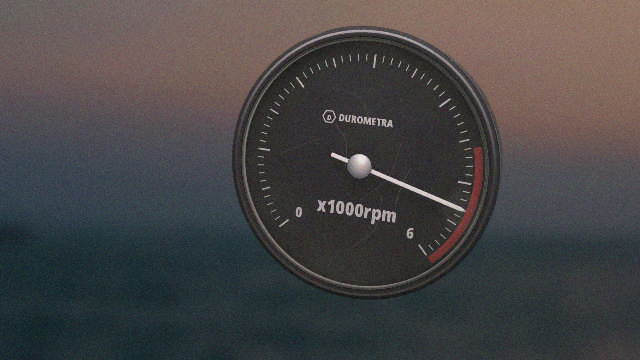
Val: 5300 rpm
